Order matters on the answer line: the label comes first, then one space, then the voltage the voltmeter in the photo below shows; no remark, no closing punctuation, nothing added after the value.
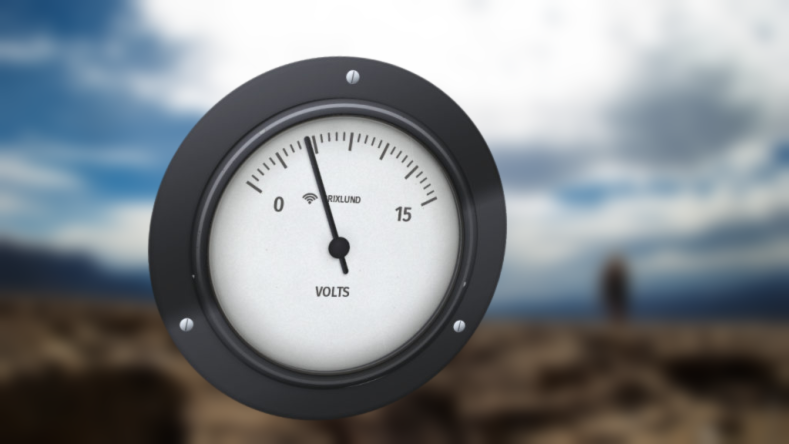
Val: 4.5 V
